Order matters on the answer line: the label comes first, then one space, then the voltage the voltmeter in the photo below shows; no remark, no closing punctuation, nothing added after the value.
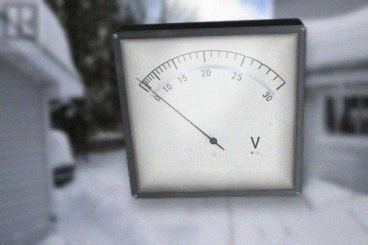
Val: 5 V
